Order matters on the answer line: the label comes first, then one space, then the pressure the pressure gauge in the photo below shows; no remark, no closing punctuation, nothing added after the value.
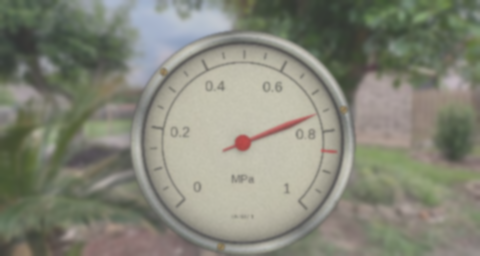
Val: 0.75 MPa
